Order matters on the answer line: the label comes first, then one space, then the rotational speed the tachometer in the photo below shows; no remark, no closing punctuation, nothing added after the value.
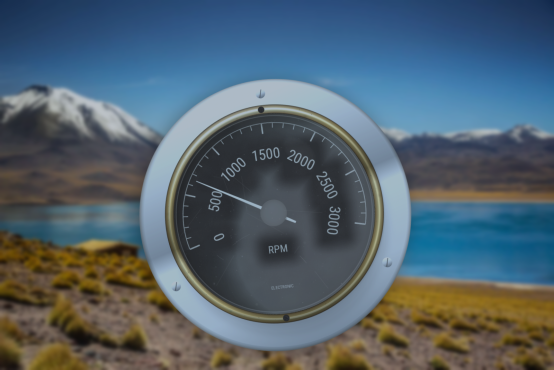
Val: 650 rpm
